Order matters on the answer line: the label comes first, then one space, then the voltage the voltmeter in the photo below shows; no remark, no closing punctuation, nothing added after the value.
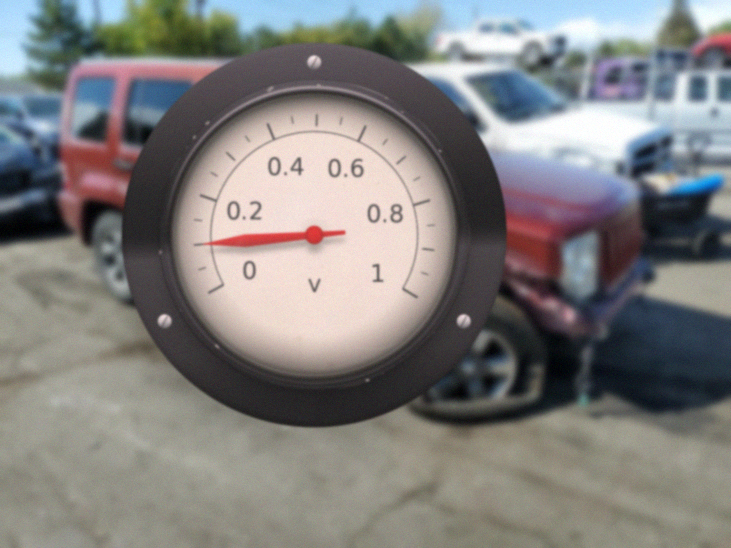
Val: 0.1 V
